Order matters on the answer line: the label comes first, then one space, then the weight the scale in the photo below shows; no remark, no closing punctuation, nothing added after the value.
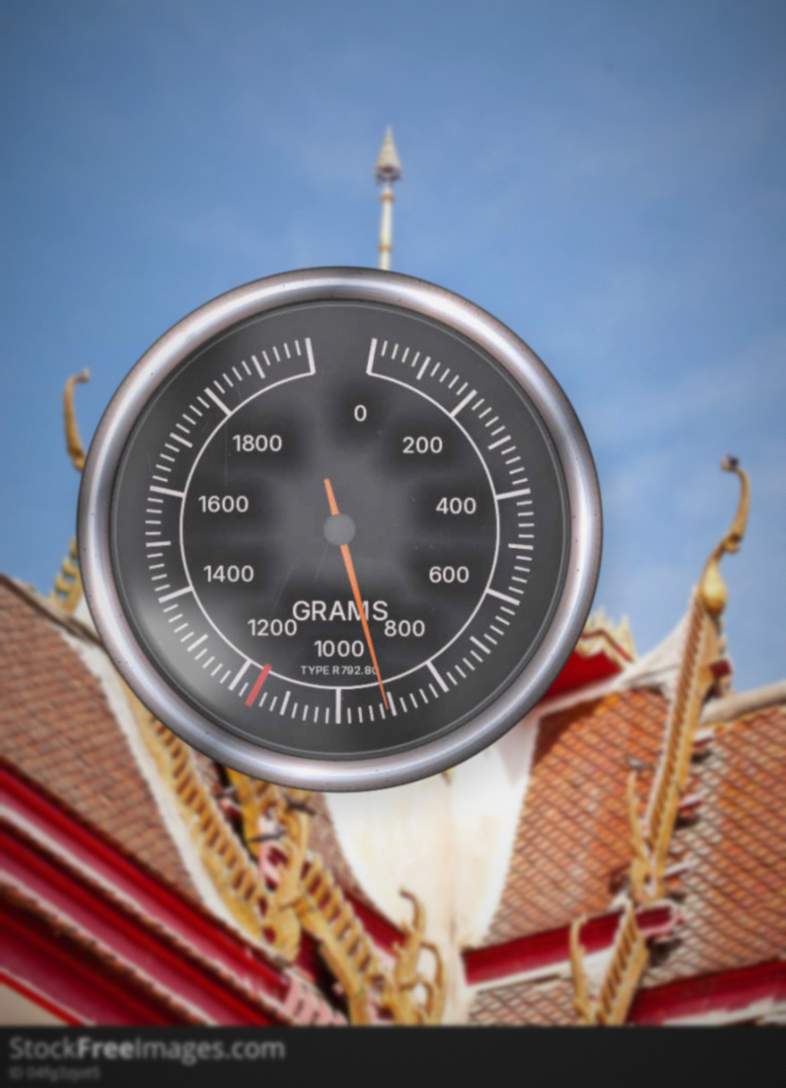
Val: 910 g
